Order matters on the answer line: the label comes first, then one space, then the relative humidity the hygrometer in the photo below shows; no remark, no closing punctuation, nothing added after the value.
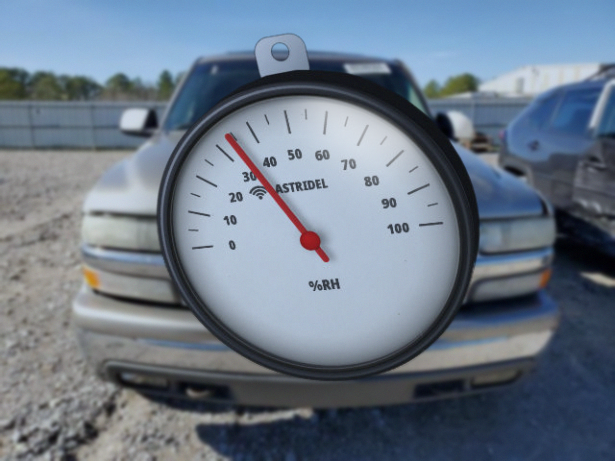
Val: 35 %
